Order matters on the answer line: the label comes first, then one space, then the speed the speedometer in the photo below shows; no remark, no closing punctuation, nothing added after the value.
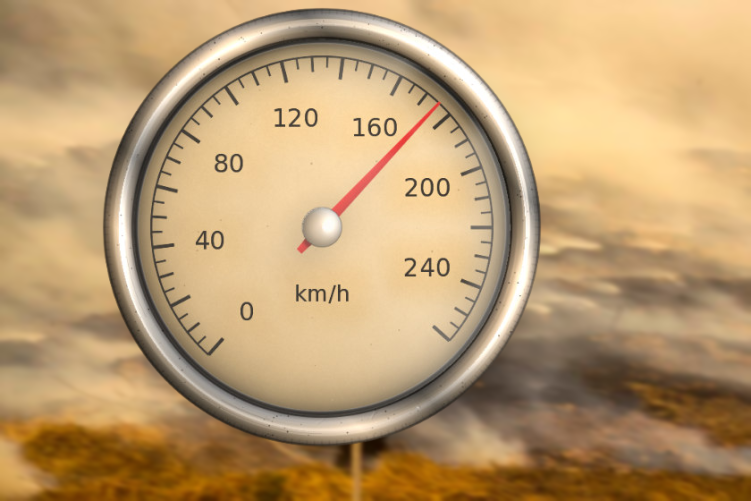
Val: 175 km/h
